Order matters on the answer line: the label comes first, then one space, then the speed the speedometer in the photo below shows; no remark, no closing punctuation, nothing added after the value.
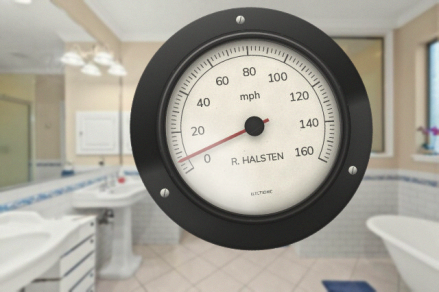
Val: 6 mph
